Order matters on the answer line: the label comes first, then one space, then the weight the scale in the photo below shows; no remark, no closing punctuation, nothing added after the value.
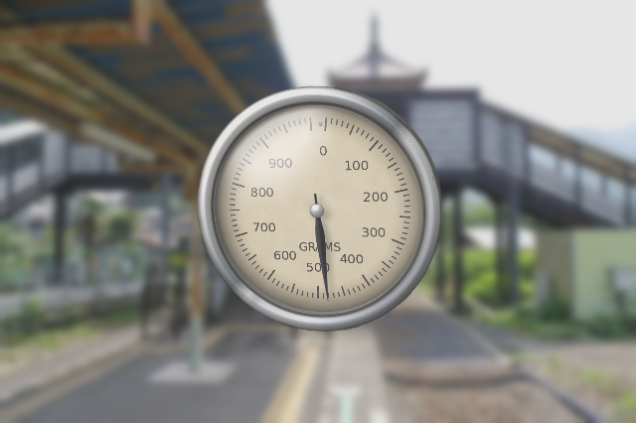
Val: 480 g
